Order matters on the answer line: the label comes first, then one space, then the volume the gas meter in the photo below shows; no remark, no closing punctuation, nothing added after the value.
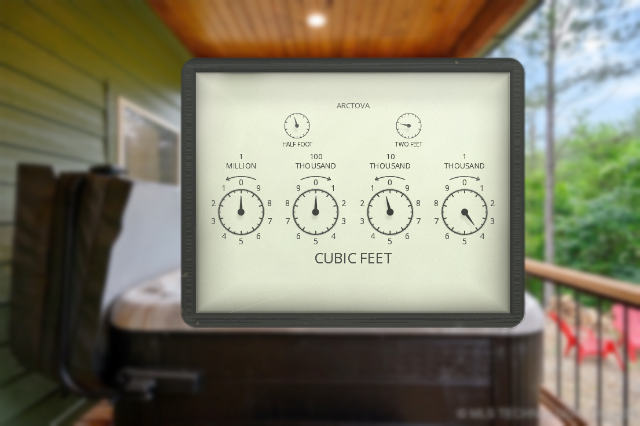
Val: 400 ft³
